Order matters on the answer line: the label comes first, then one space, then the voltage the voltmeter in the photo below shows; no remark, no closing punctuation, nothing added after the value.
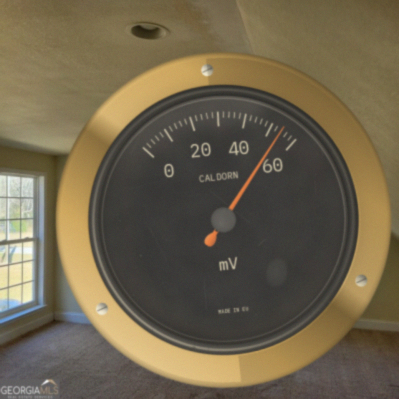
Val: 54 mV
